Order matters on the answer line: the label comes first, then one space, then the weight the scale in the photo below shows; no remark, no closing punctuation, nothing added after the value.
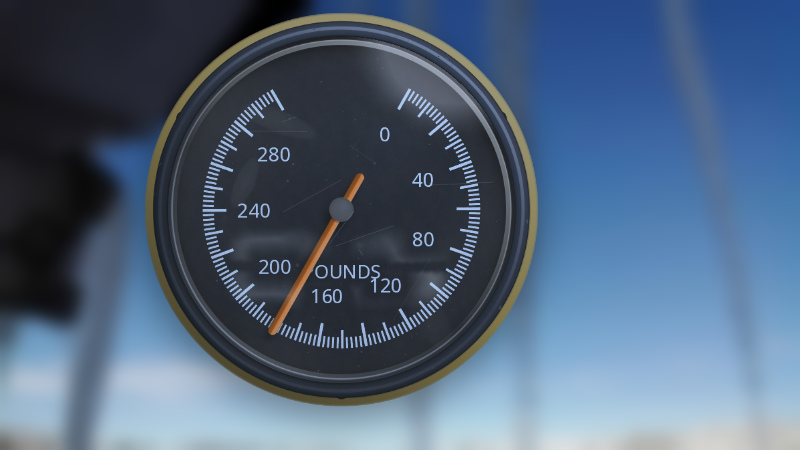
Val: 180 lb
